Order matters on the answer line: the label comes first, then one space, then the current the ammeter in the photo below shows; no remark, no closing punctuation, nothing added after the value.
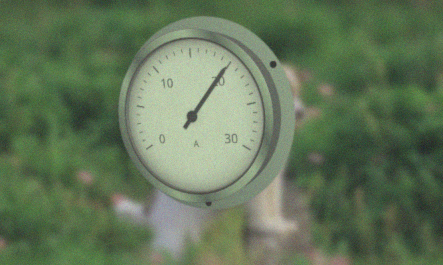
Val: 20 A
